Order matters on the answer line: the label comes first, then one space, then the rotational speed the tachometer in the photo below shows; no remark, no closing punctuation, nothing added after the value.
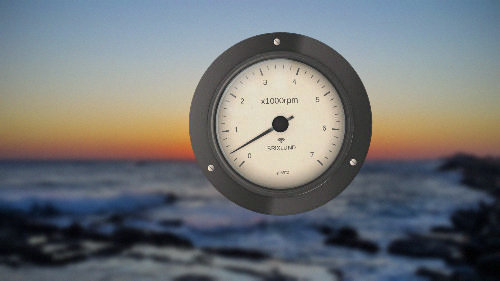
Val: 400 rpm
